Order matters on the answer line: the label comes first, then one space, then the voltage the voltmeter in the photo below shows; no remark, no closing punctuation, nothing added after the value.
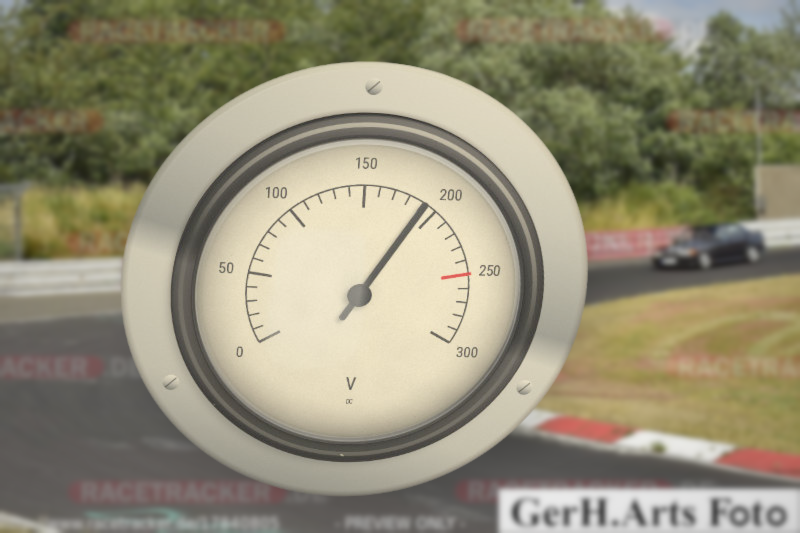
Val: 190 V
